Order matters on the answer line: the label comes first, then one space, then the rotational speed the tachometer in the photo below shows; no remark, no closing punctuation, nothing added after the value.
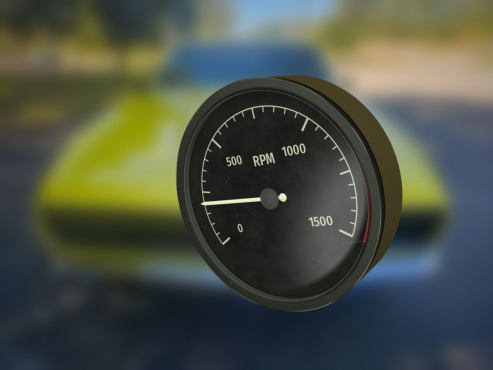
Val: 200 rpm
